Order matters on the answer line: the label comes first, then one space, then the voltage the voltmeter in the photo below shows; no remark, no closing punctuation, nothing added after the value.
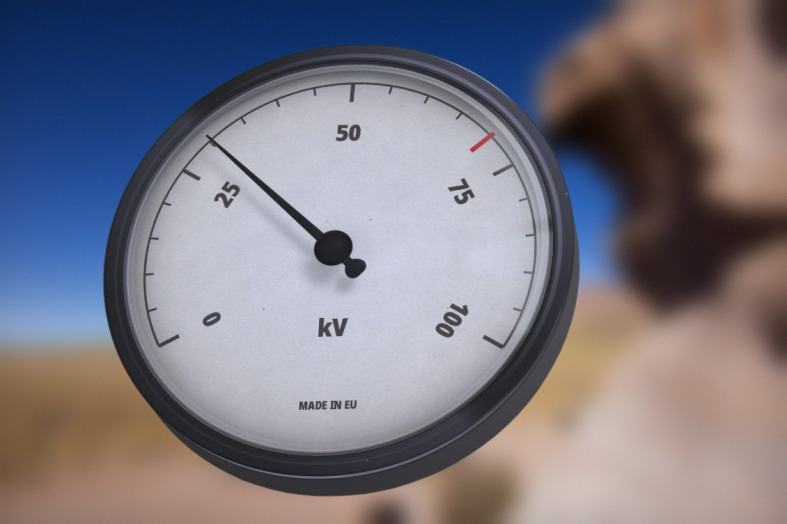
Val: 30 kV
